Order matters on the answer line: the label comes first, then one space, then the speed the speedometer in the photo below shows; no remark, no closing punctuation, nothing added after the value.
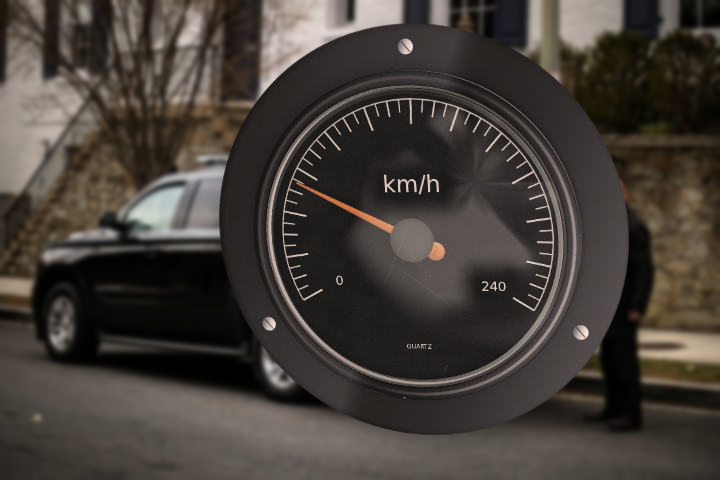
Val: 55 km/h
